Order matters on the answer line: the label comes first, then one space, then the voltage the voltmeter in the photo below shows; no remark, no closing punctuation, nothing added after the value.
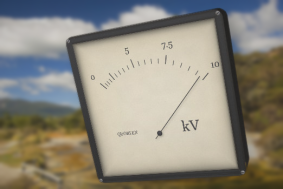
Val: 9.75 kV
